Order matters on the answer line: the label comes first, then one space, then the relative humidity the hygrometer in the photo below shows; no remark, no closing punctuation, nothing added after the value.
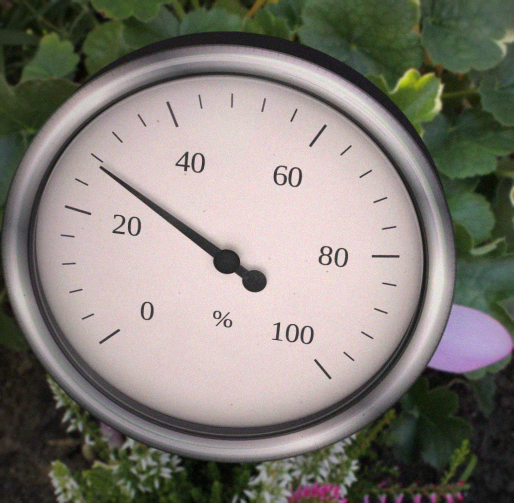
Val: 28 %
